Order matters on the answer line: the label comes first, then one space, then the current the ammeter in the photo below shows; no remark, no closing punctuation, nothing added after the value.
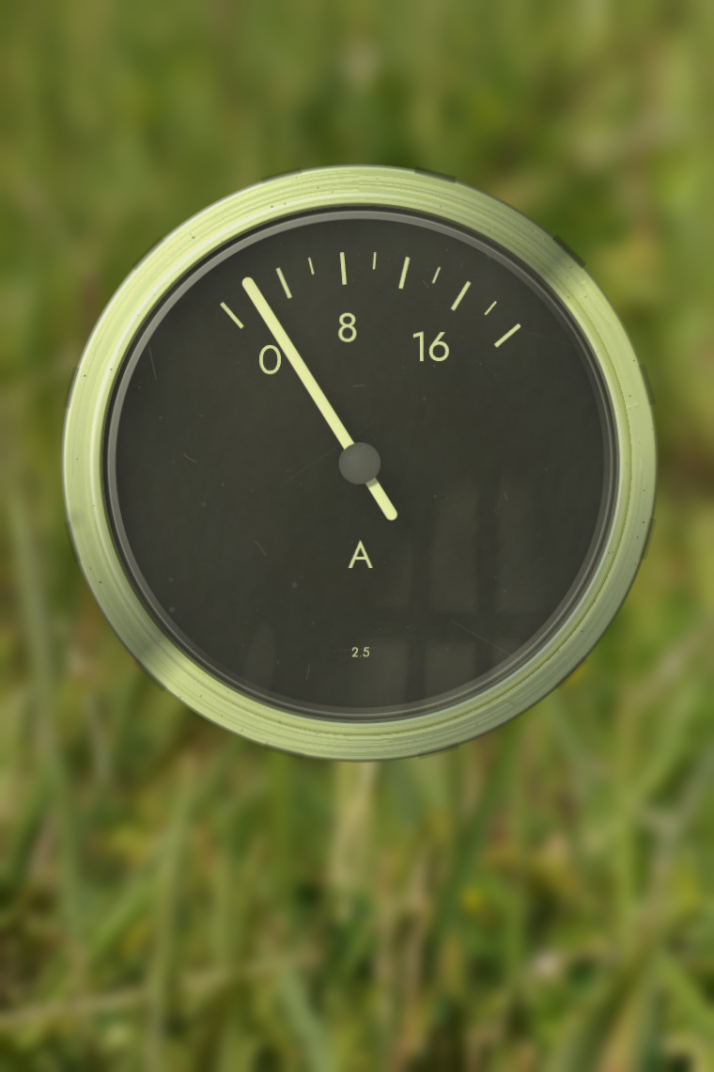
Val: 2 A
